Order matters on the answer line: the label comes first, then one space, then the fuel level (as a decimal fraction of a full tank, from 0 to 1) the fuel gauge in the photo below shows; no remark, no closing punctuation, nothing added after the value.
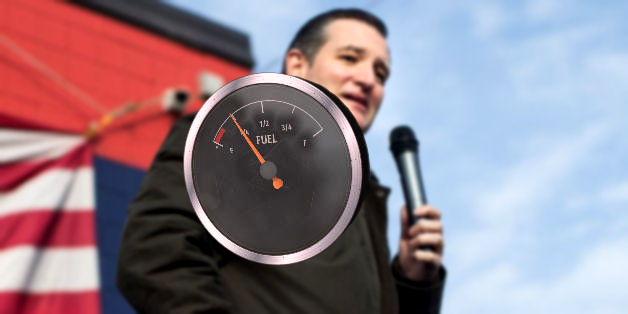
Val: 0.25
